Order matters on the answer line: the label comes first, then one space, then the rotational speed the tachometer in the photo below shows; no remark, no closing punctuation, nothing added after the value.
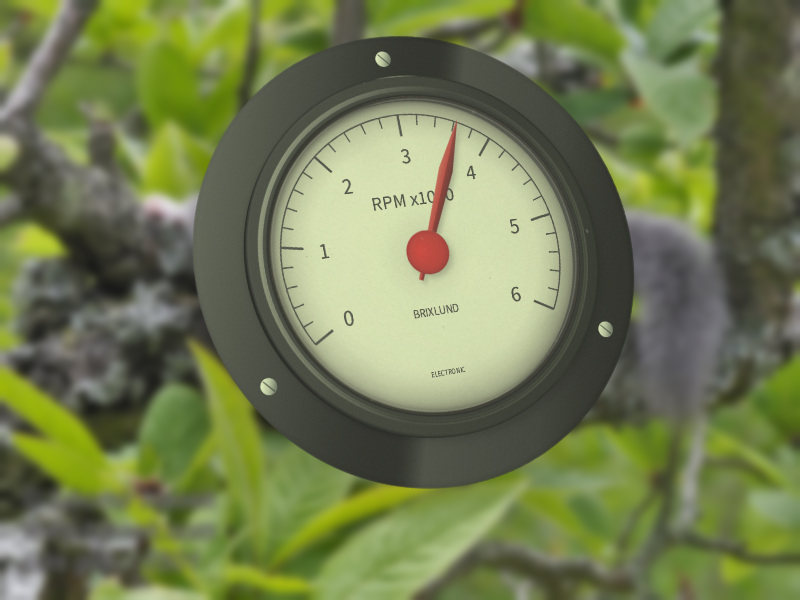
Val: 3600 rpm
